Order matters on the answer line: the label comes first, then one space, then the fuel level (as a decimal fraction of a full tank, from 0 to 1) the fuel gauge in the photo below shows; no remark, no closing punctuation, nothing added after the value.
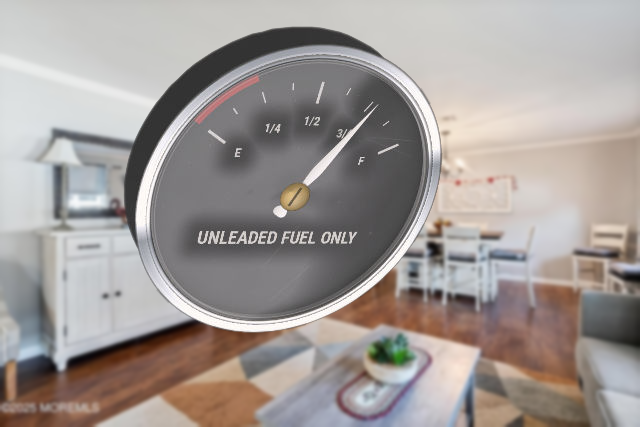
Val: 0.75
